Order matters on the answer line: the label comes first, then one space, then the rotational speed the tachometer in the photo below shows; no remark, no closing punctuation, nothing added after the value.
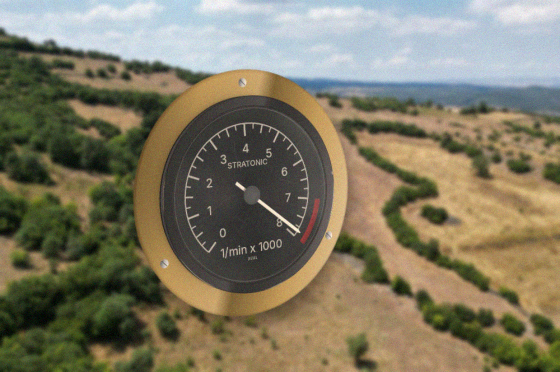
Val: 7875 rpm
